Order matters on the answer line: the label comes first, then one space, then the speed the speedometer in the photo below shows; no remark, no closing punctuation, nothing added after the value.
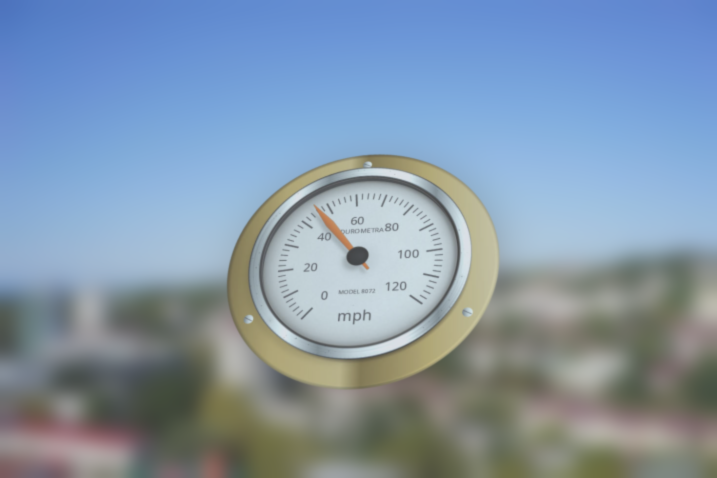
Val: 46 mph
